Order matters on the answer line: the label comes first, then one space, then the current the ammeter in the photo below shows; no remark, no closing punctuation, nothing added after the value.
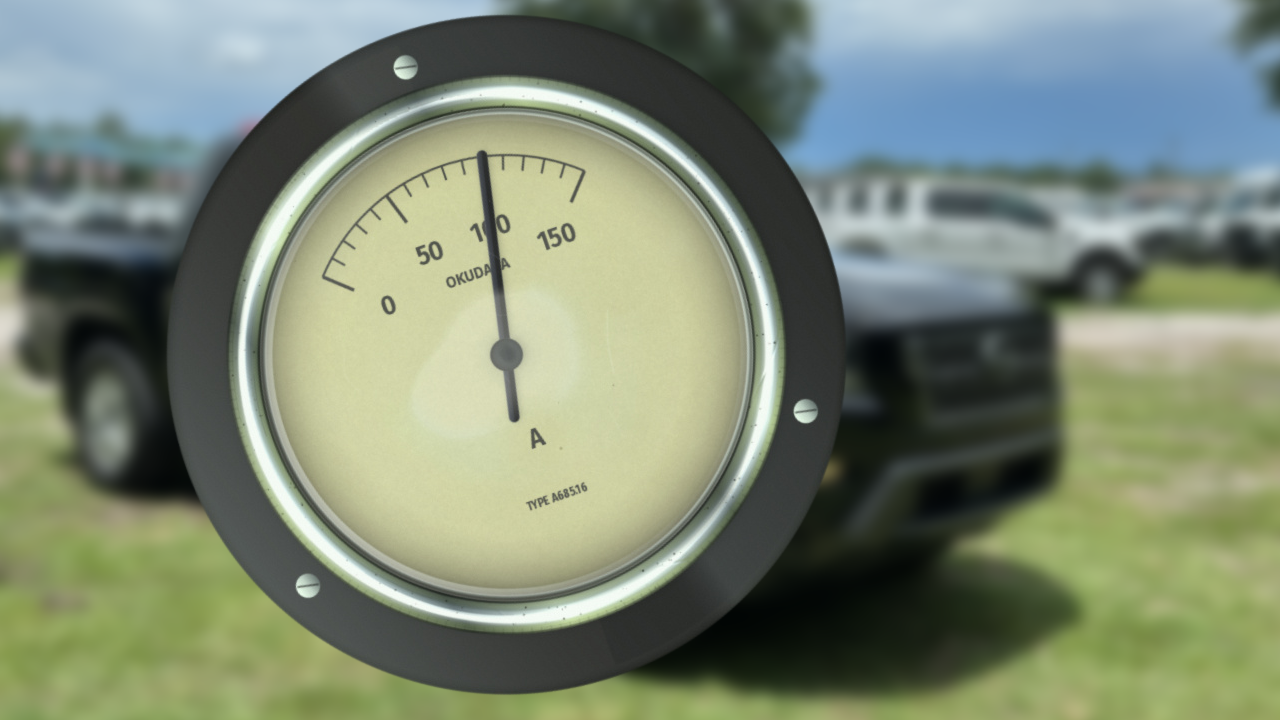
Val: 100 A
